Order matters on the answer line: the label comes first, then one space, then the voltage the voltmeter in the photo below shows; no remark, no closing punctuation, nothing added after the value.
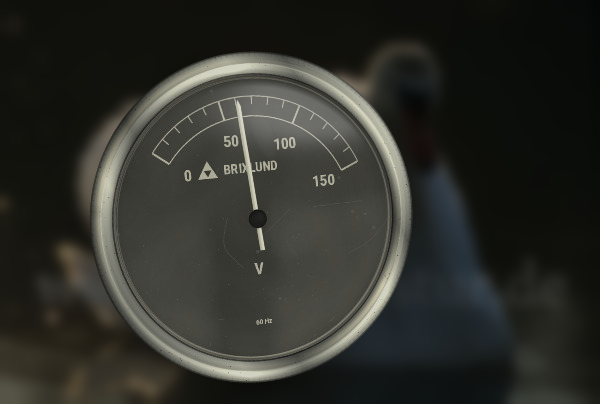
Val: 60 V
